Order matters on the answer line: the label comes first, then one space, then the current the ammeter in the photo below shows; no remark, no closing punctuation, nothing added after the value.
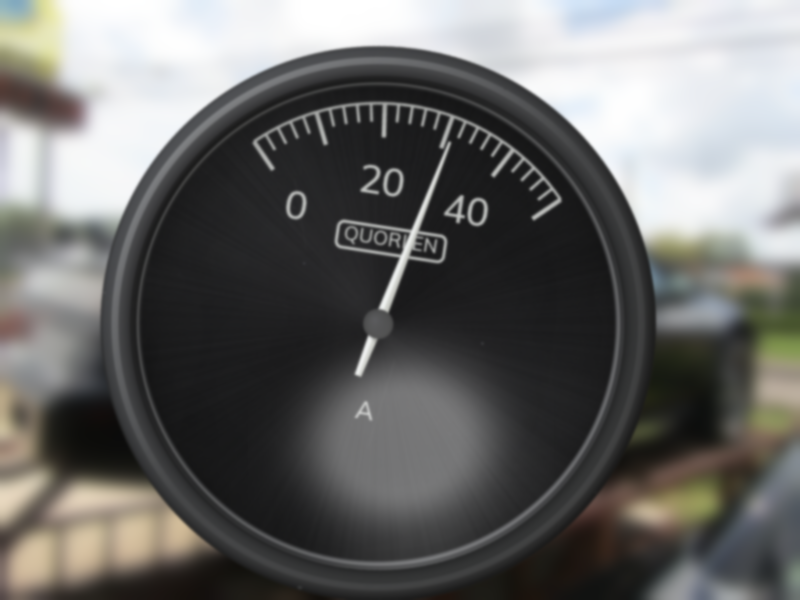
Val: 31 A
